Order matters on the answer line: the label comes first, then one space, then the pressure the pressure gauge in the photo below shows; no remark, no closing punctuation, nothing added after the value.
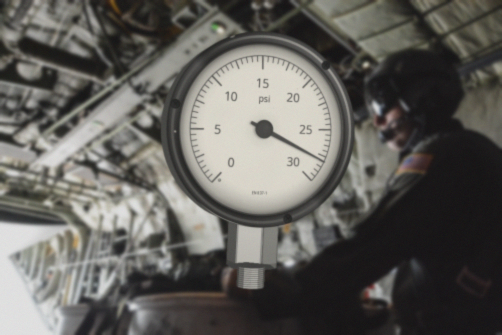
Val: 28 psi
